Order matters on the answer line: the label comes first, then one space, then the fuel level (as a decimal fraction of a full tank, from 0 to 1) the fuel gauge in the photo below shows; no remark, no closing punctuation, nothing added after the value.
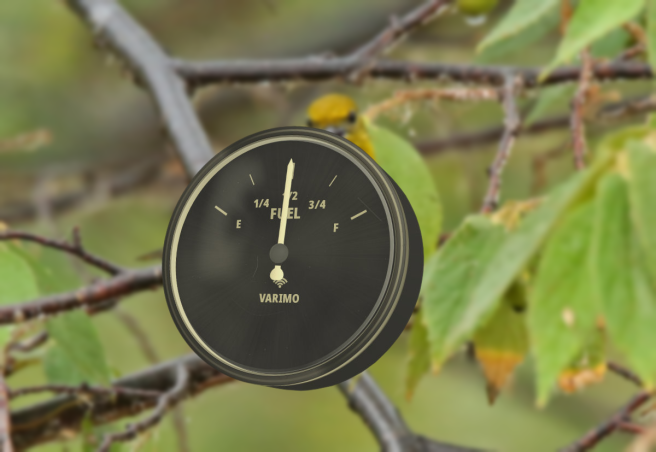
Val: 0.5
